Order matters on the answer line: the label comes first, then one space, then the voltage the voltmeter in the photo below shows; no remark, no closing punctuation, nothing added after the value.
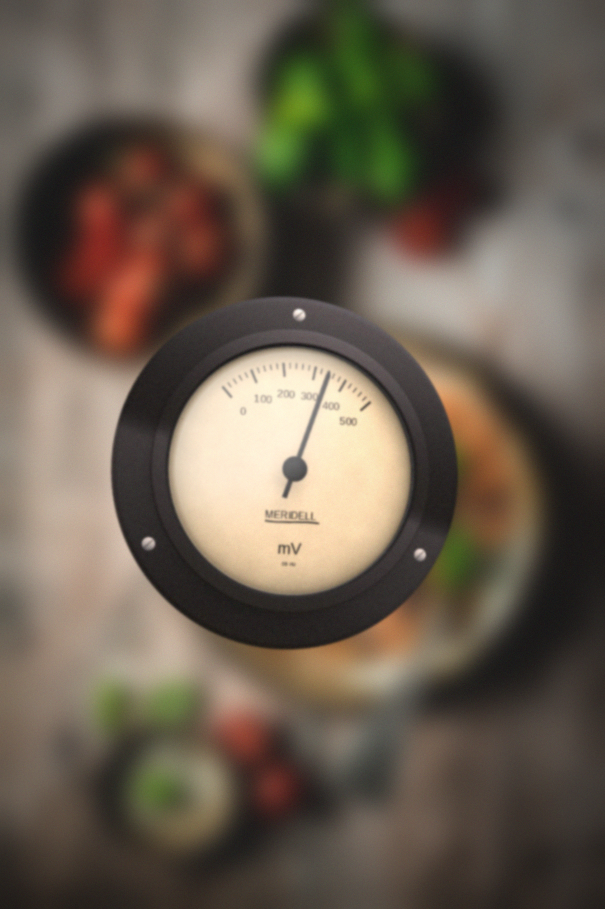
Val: 340 mV
